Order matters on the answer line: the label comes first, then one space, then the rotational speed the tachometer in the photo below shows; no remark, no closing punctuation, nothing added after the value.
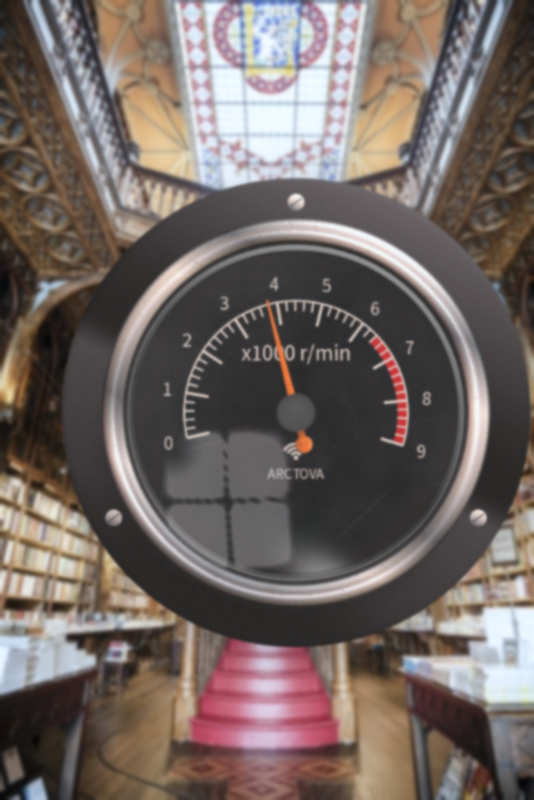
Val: 3800 rpm
